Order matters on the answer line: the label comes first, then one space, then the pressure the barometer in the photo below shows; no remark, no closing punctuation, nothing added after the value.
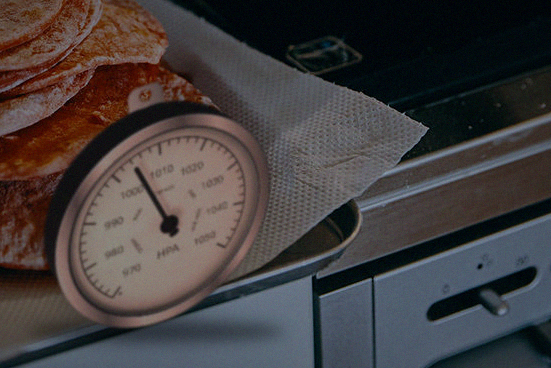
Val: 1004 hPa
